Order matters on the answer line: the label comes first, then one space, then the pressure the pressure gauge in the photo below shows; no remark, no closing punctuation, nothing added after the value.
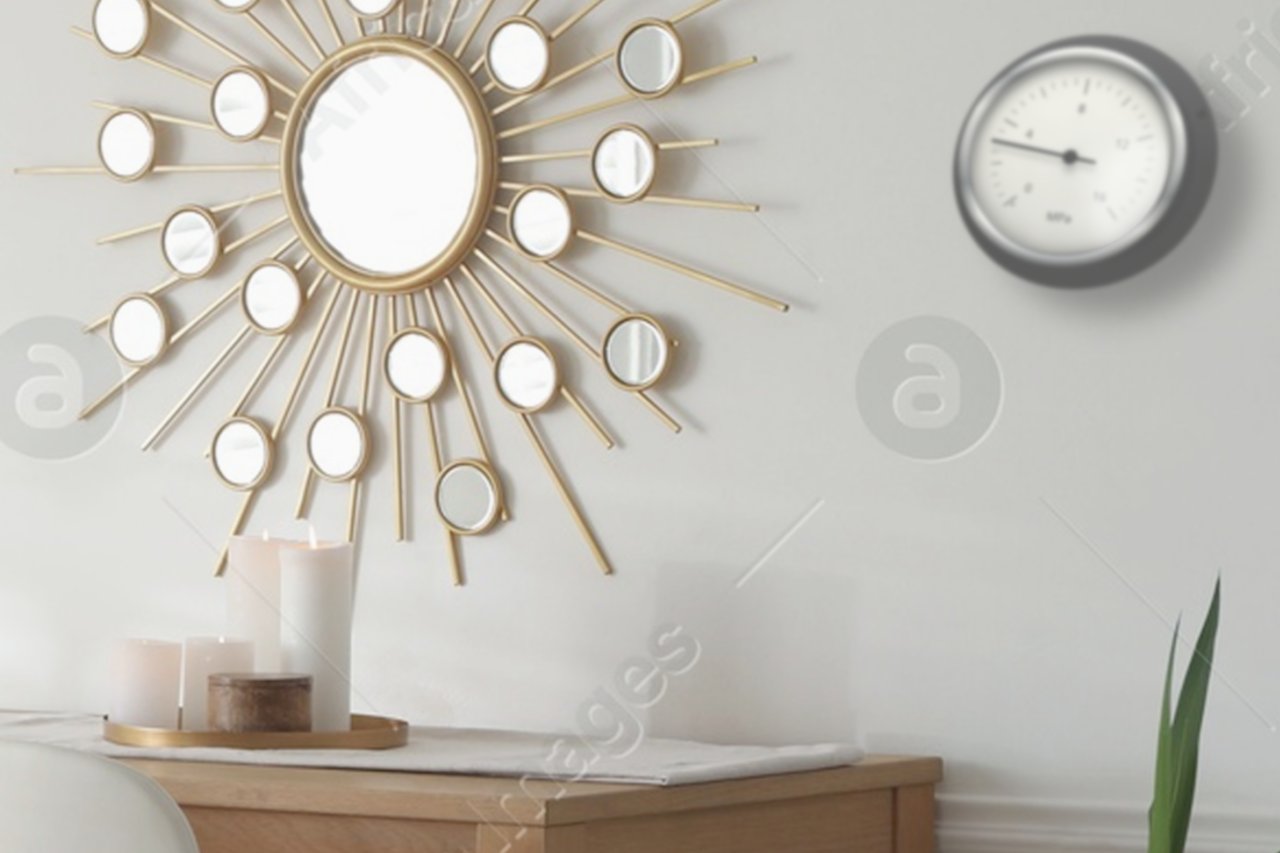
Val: 3 MPa
